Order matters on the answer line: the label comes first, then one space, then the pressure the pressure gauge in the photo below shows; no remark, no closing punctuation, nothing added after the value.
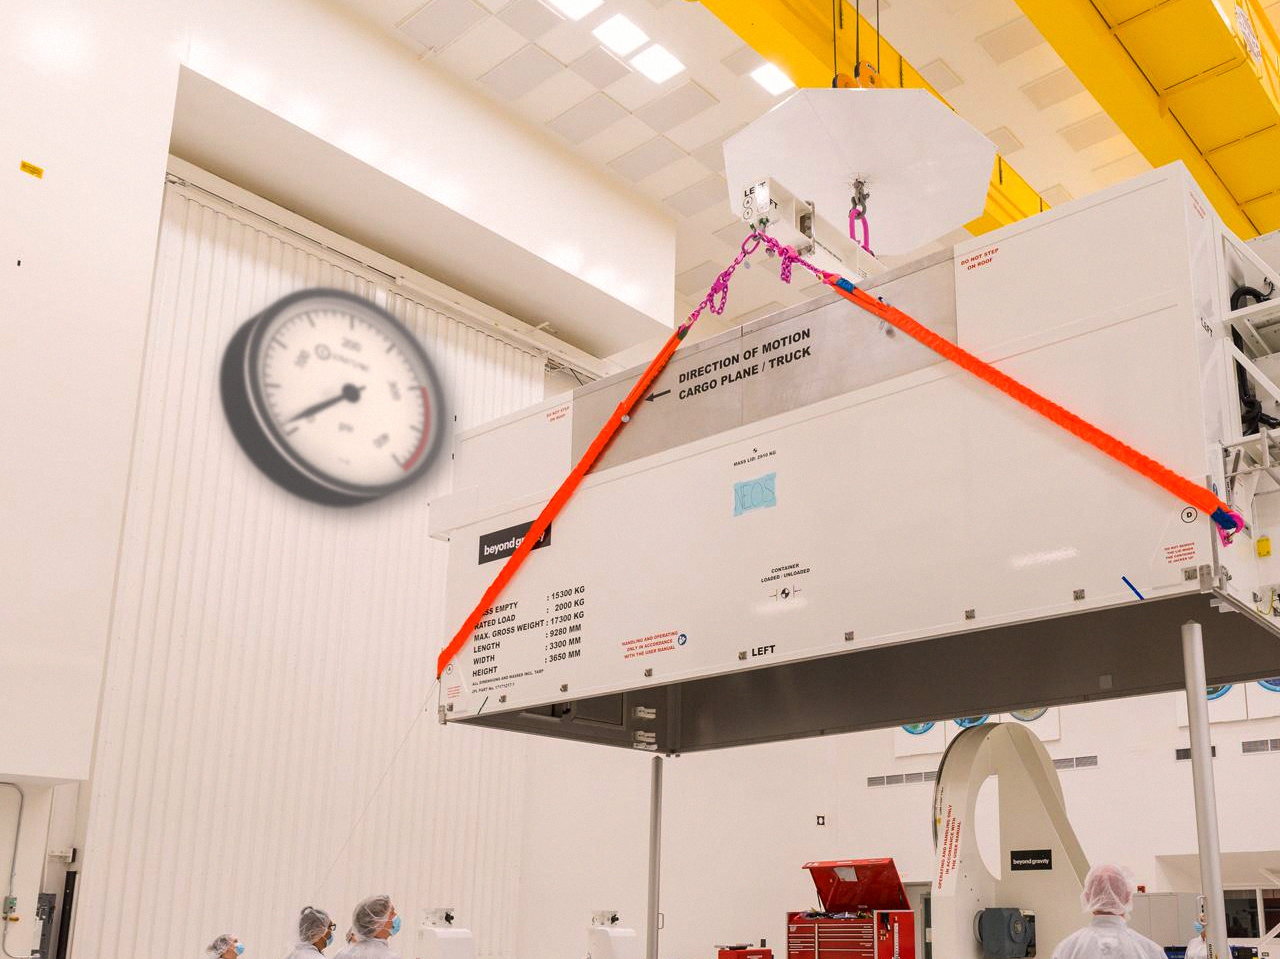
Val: 10 psi
